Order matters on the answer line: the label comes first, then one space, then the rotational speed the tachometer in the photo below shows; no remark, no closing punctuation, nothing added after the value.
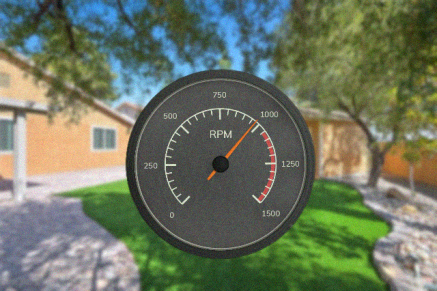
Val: 975 rpm
